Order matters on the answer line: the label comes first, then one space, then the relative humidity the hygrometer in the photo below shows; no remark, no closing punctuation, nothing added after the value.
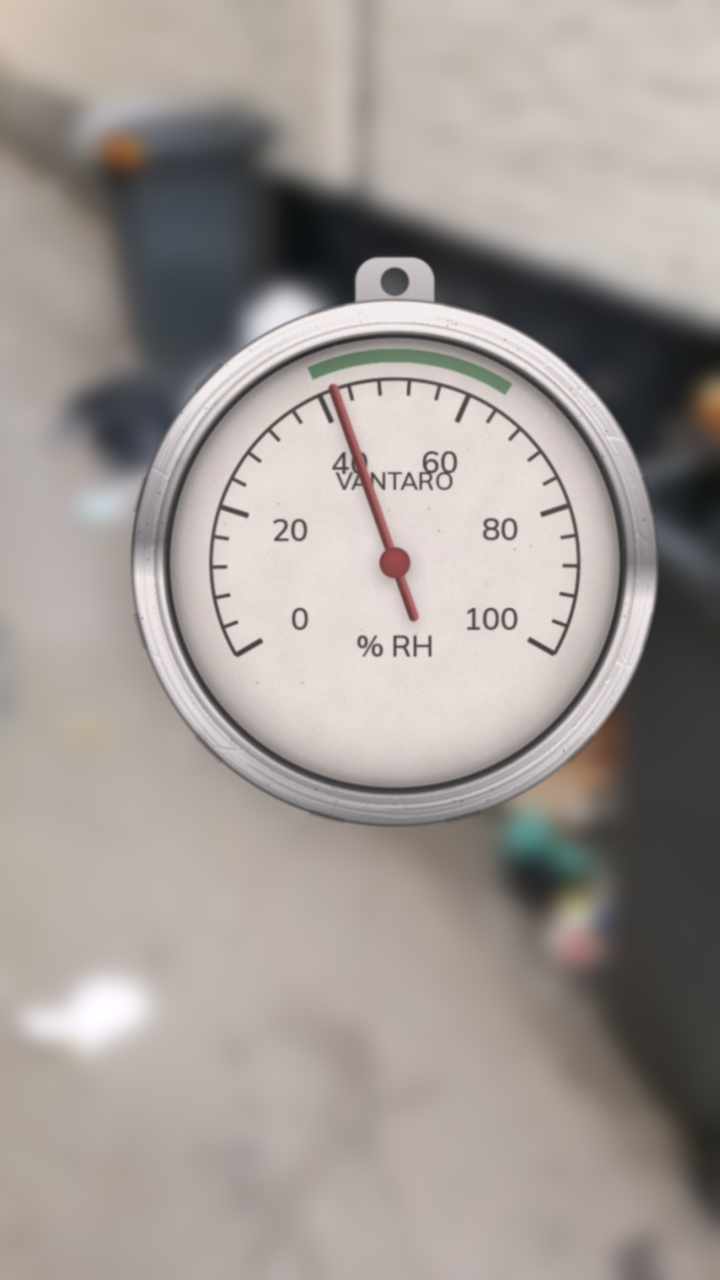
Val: 42 %
